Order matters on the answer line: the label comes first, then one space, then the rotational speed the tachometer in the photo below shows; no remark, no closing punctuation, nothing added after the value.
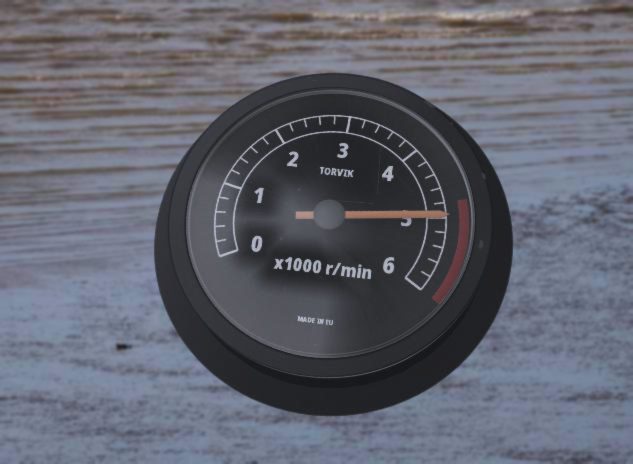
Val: 5000 rpm
